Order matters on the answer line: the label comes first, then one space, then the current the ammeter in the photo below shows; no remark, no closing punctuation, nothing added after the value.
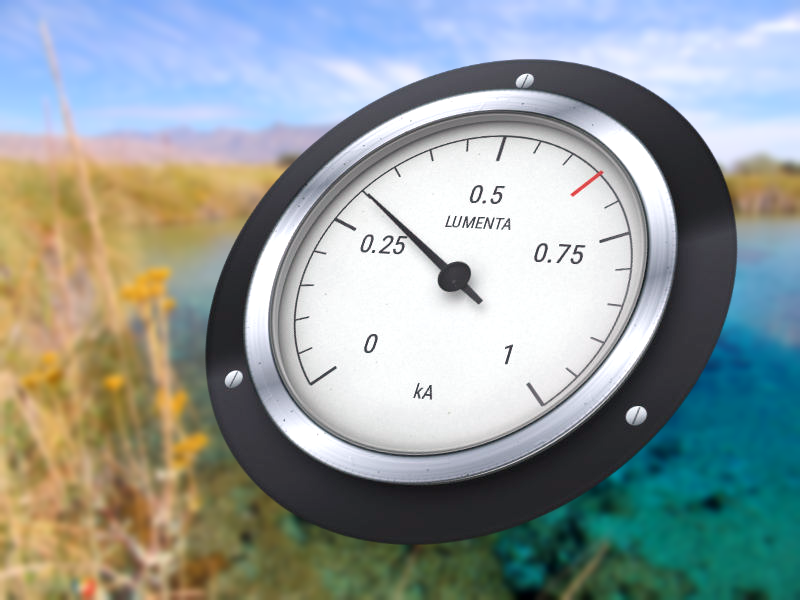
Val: 0.3 kA
